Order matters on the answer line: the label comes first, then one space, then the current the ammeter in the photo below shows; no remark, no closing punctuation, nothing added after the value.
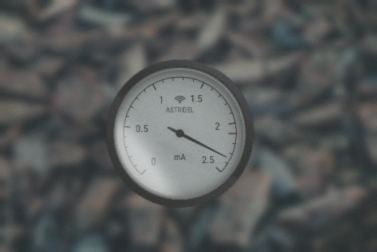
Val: 2.35 mA
